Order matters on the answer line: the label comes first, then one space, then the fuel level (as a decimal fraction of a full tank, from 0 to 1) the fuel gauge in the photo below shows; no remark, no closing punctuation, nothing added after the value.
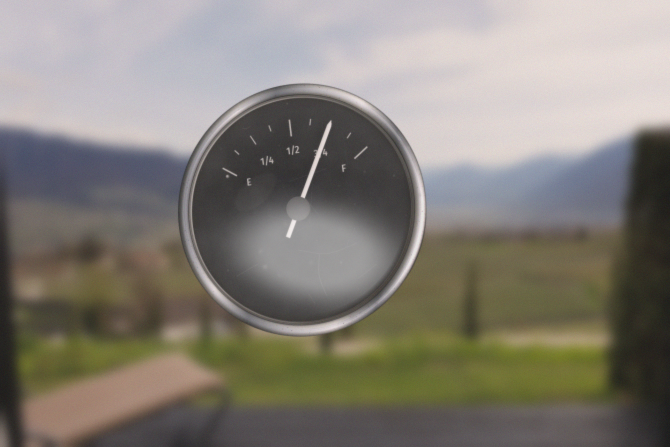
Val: 0.75
